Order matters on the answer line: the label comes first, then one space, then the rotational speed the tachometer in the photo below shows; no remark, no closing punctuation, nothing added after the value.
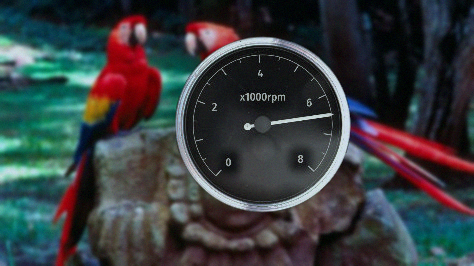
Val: 6500 rpm
